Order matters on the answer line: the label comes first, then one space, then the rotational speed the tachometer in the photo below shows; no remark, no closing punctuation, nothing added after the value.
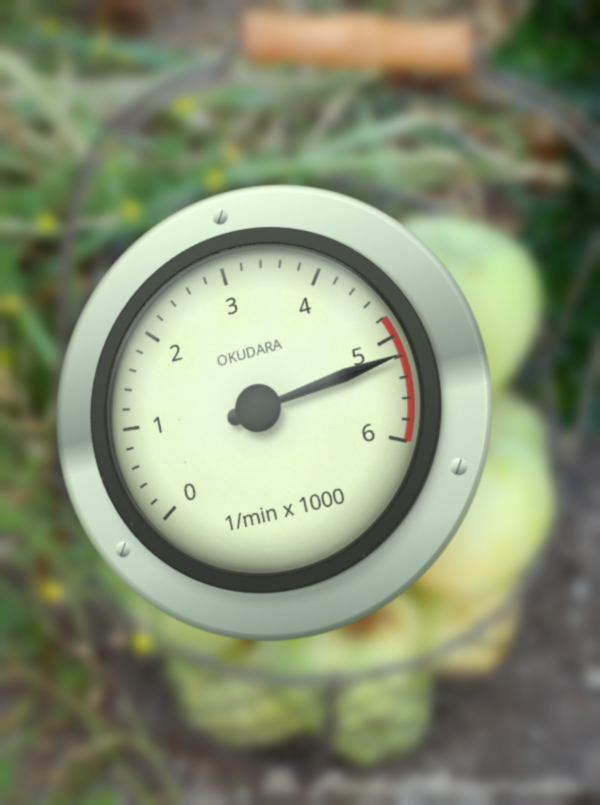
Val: 5200 rpm
